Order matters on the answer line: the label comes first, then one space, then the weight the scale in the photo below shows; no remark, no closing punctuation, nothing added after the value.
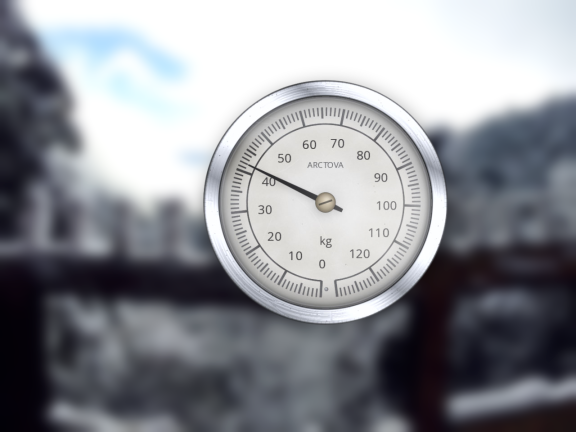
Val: 42 kg
